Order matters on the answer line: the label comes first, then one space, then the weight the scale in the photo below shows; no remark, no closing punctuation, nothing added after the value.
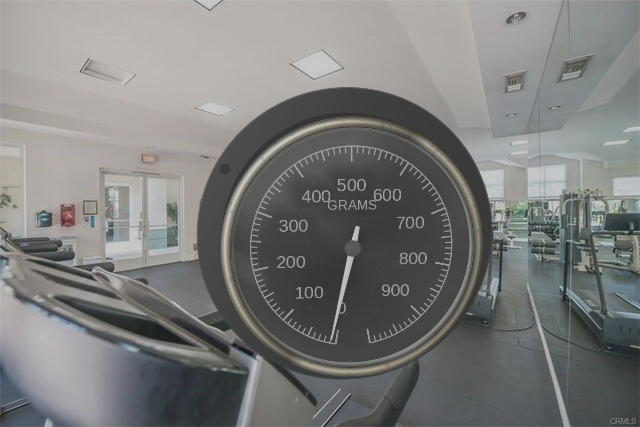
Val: 10 g
